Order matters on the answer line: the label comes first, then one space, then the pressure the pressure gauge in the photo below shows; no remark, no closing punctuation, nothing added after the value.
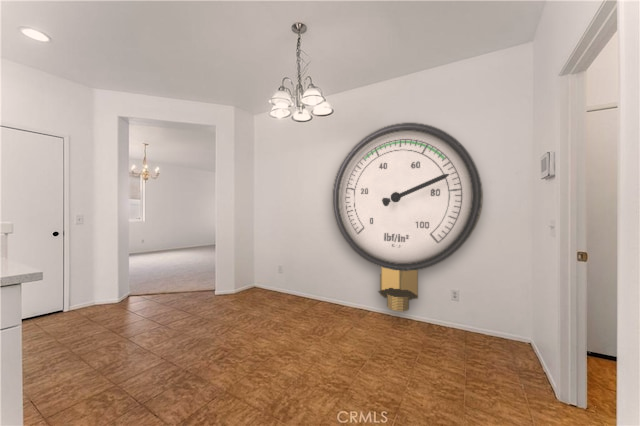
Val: 74 psi
